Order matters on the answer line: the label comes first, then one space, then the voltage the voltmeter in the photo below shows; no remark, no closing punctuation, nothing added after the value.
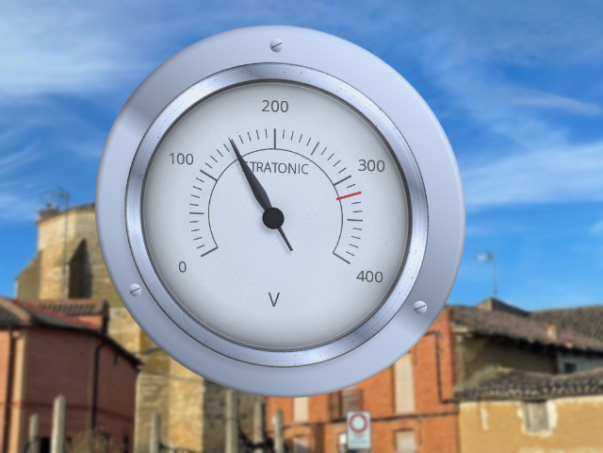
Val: 150 V
